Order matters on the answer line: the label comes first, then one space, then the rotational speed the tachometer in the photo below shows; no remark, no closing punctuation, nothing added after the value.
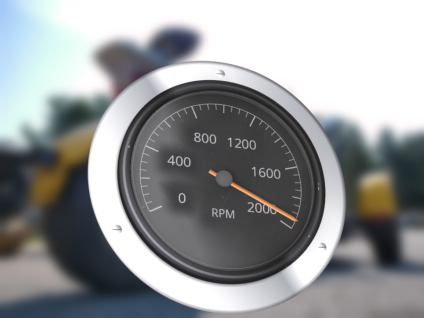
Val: 1950 rpm
